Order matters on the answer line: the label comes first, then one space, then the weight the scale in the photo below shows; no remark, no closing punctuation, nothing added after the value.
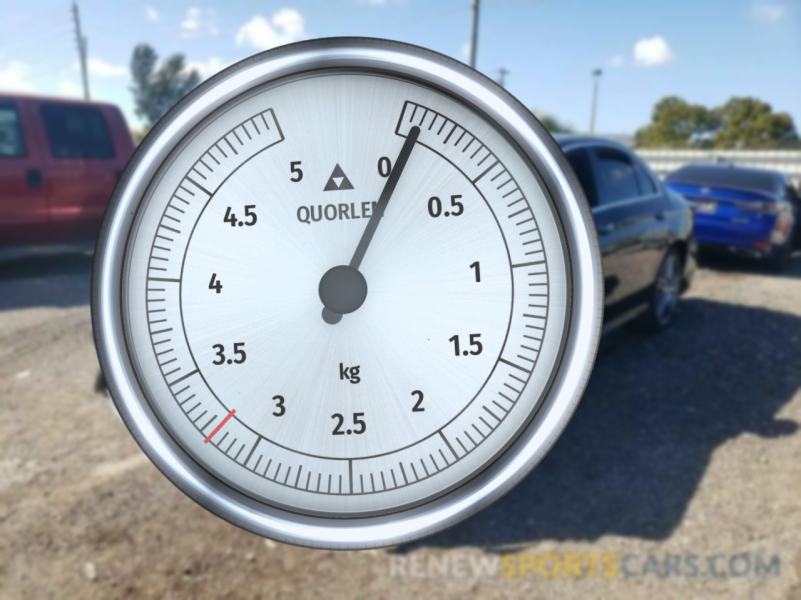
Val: 0.1 kg
